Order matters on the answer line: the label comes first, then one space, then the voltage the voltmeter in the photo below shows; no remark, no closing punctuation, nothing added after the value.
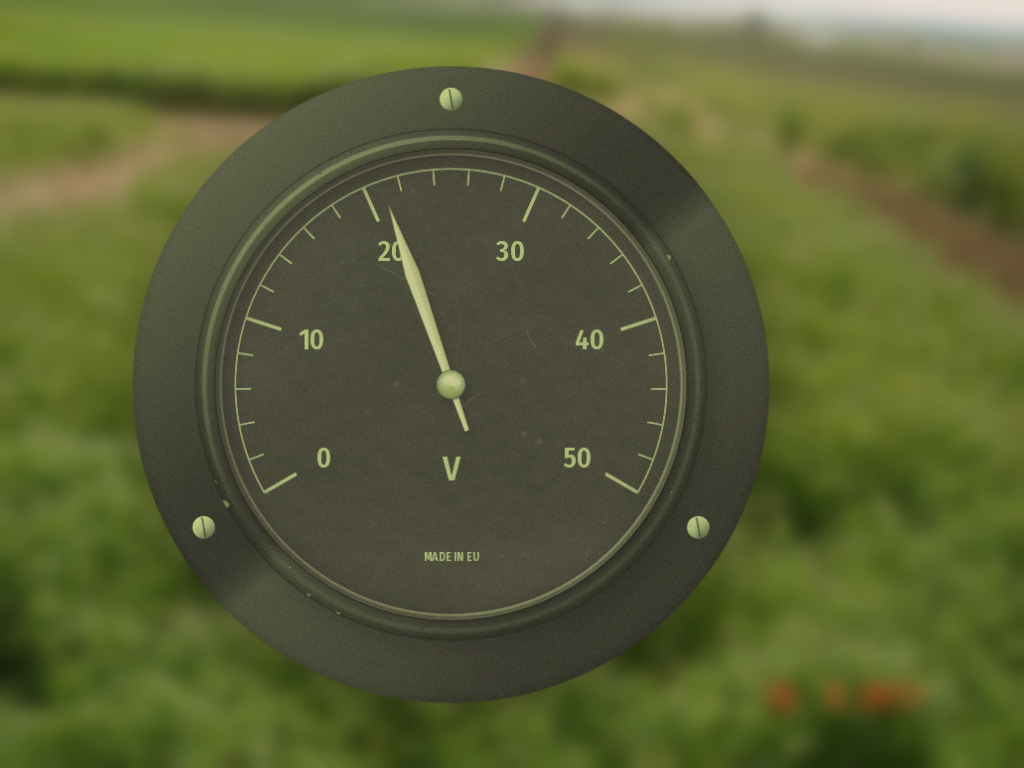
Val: 21 V
